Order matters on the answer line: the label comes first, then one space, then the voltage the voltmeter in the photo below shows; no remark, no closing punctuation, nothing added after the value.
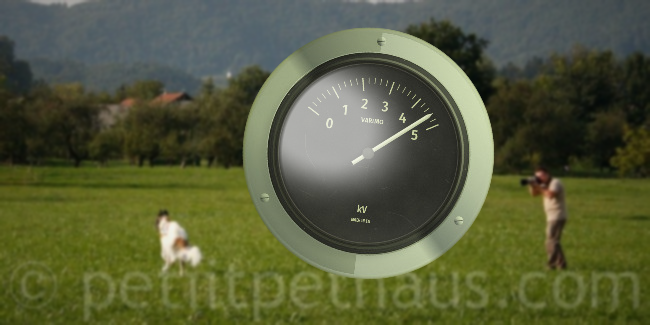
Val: 4.6 kV
